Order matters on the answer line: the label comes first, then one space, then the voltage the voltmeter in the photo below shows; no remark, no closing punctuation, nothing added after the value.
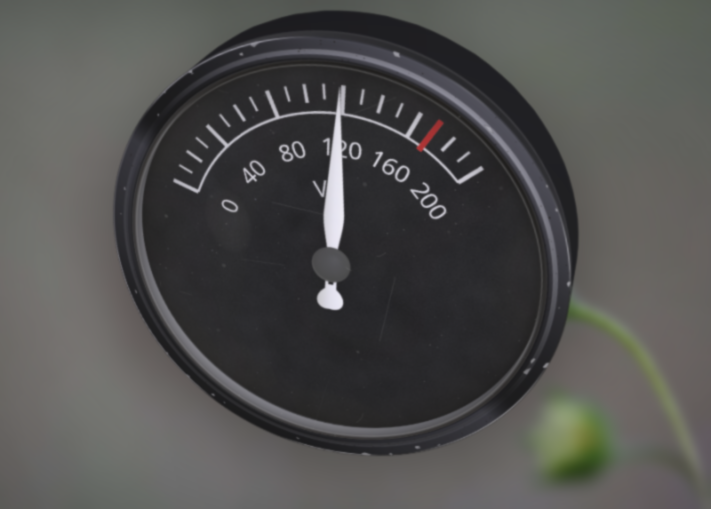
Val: 120 V
